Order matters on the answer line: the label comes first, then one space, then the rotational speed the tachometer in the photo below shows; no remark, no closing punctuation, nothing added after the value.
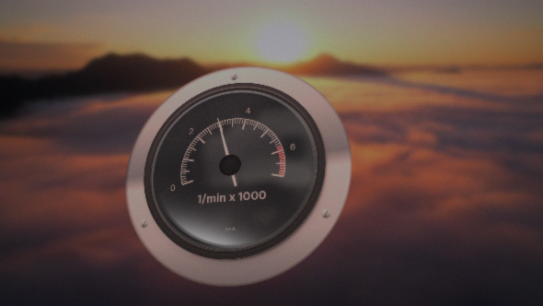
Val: 3000 rpm
